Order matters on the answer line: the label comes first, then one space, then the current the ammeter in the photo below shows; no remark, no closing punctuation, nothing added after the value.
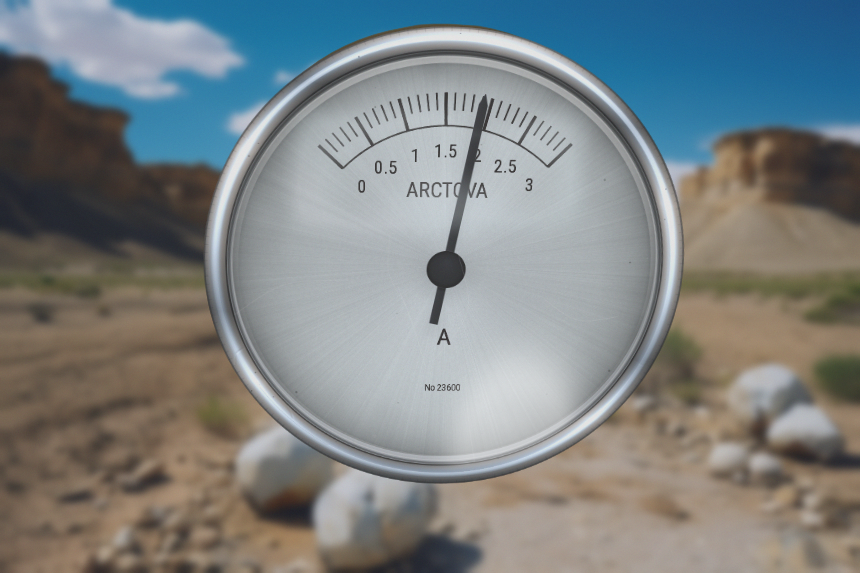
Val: 1.9 A
